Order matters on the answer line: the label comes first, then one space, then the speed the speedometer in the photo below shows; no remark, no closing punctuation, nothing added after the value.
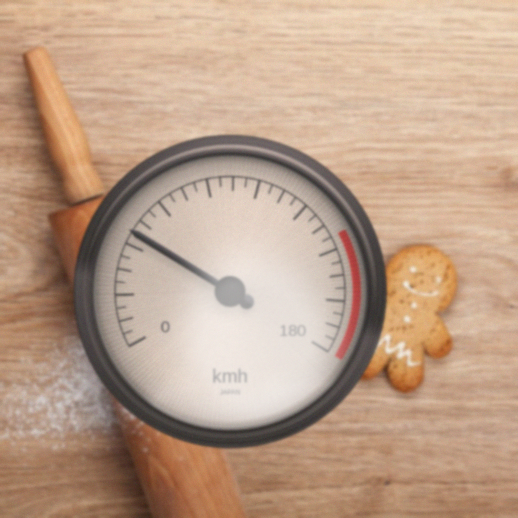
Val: 45 km/h
